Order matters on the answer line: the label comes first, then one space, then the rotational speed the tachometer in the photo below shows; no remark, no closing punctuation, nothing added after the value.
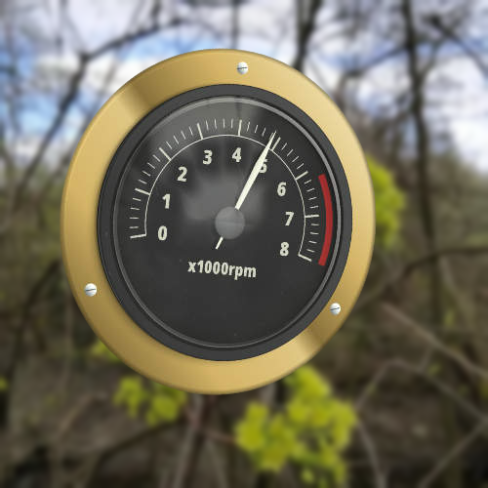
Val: 4800 rpm
